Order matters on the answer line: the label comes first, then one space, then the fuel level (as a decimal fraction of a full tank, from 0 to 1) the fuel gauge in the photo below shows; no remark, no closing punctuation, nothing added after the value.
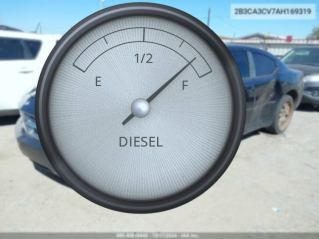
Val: 0.875
